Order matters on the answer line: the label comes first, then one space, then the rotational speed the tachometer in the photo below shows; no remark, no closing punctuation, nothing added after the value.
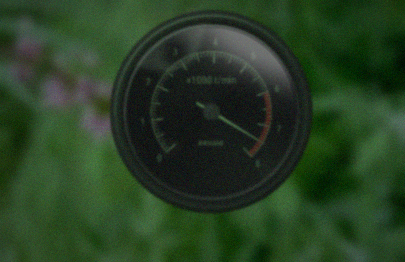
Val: 7500 rpm
